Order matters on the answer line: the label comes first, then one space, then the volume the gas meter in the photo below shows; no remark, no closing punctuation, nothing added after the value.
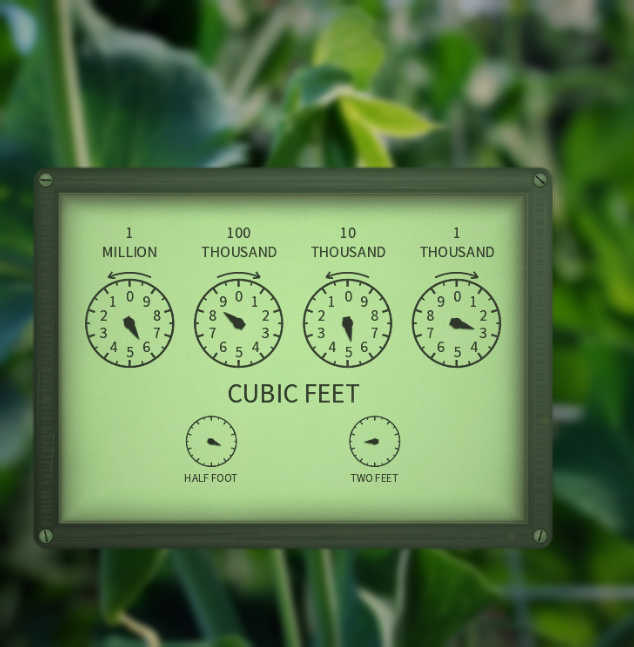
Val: 585300 ft³
